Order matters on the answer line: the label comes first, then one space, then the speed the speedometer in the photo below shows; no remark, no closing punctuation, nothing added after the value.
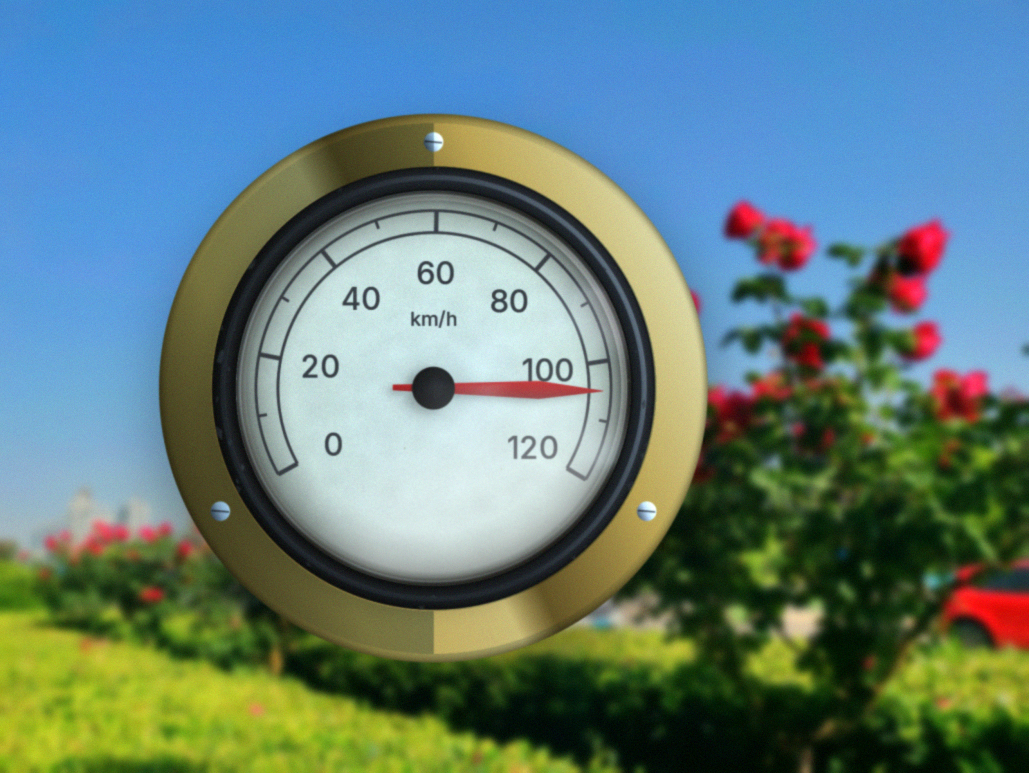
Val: 105 km/h
